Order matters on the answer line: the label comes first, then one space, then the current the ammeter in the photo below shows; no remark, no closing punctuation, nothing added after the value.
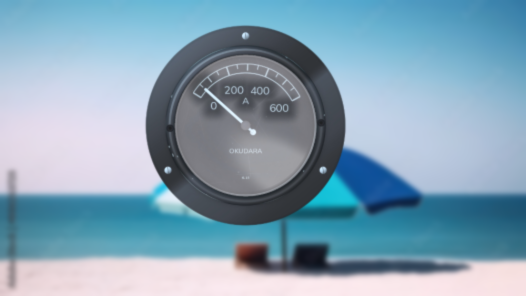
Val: 50 A
